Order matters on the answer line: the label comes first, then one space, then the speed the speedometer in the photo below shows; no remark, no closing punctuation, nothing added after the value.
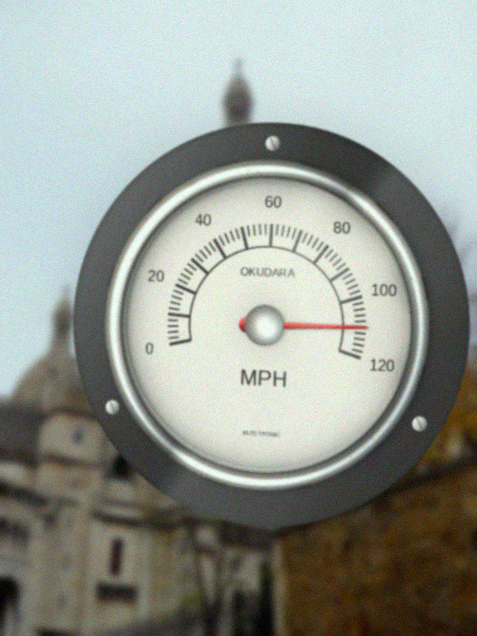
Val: 110 mph
